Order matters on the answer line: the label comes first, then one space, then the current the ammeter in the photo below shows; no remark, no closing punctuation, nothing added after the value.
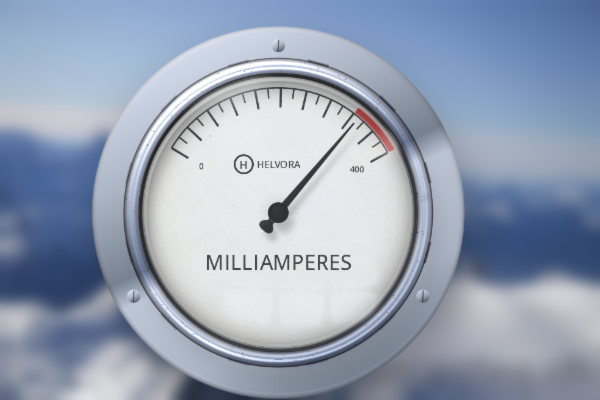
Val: 330 mA
